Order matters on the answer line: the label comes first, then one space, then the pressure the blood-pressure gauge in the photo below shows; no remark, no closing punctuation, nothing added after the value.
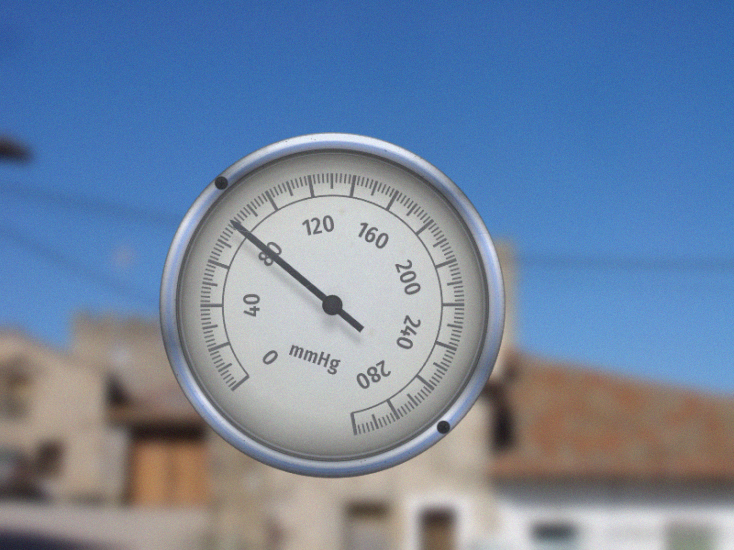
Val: 80 mmHg
